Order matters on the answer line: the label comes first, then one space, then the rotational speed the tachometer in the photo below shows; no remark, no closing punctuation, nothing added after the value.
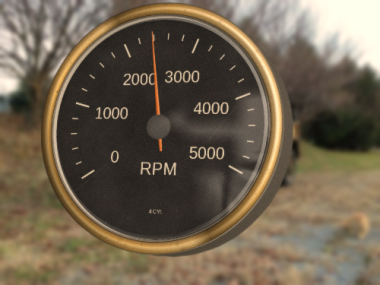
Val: 2400 rpm
